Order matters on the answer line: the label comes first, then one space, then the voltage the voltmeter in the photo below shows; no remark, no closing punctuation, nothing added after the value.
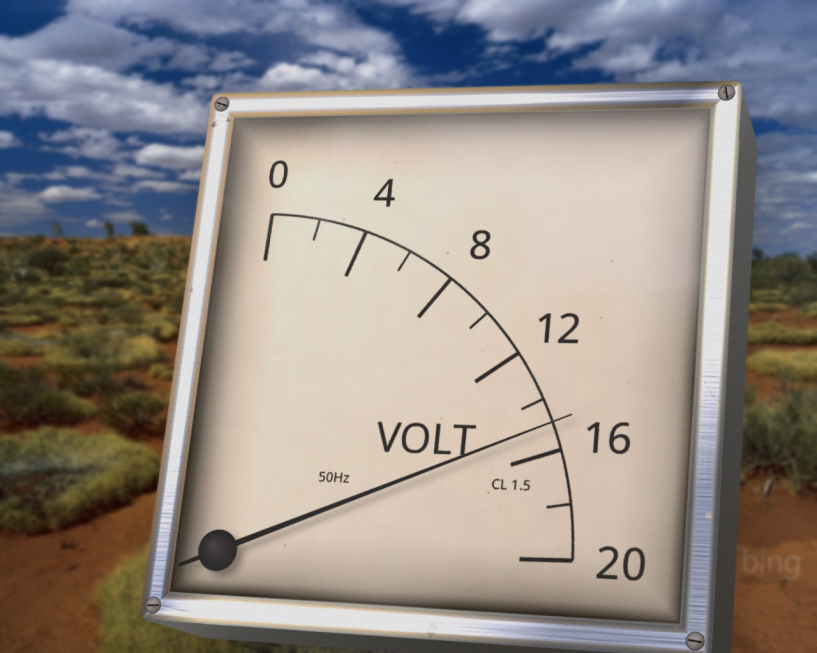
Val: 15 V
